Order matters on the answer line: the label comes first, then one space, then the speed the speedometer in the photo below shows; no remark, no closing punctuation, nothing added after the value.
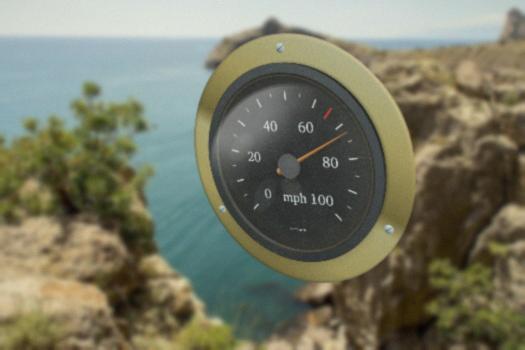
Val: 72.5 mph
